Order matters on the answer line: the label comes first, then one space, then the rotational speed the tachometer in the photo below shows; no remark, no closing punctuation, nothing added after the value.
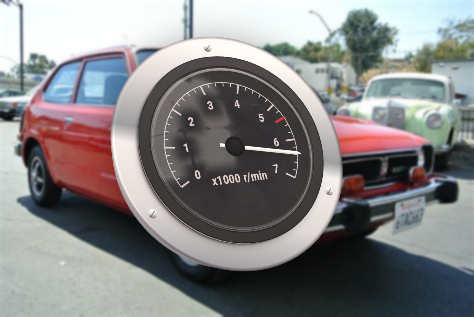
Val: 6400 rpm
